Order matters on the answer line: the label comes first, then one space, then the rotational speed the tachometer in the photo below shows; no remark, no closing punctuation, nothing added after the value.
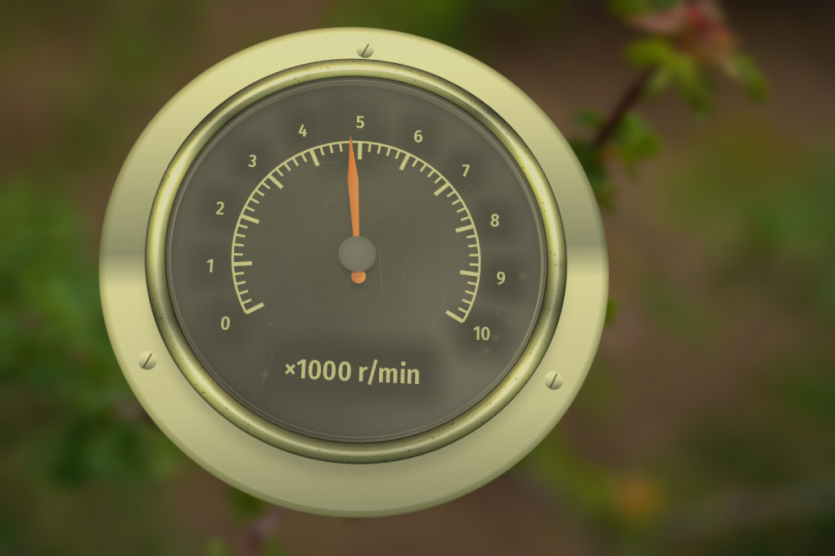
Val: 4800 rpm
